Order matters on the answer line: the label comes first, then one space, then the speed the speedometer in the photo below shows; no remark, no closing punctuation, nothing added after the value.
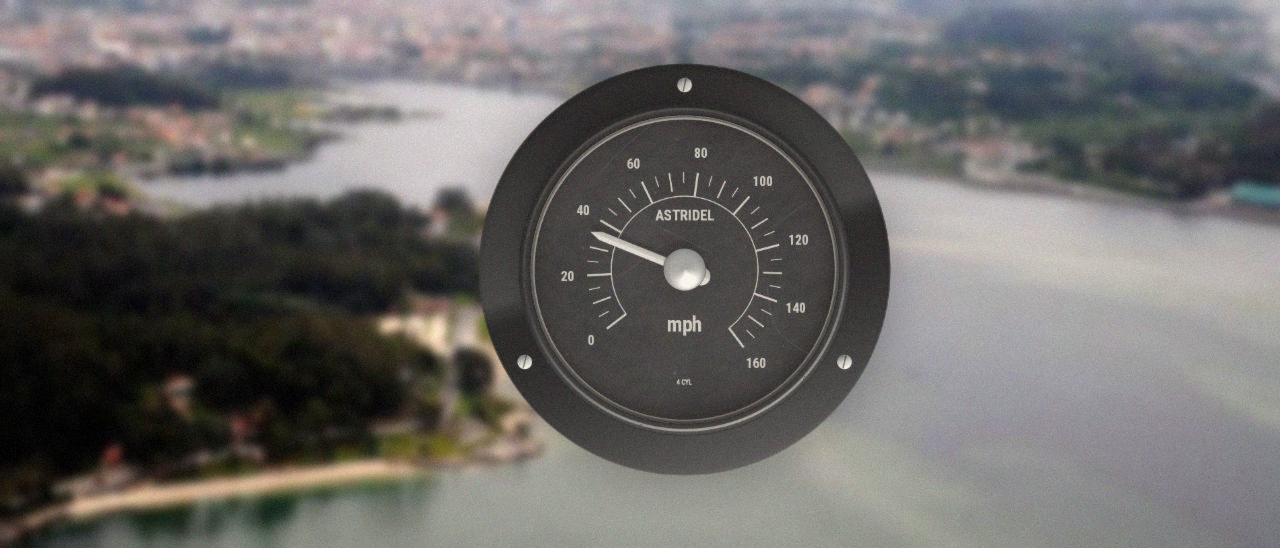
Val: 35 mph
